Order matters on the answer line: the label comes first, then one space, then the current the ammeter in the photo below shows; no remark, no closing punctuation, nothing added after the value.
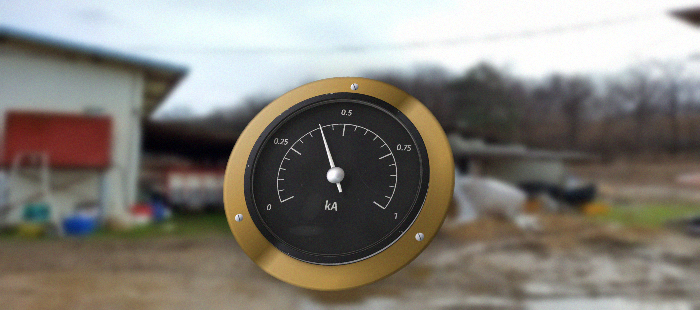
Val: 0.4 kA
